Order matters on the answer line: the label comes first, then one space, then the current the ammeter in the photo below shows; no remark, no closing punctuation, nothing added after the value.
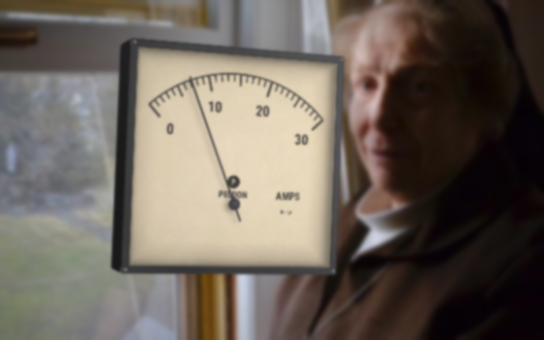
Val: 7 A
